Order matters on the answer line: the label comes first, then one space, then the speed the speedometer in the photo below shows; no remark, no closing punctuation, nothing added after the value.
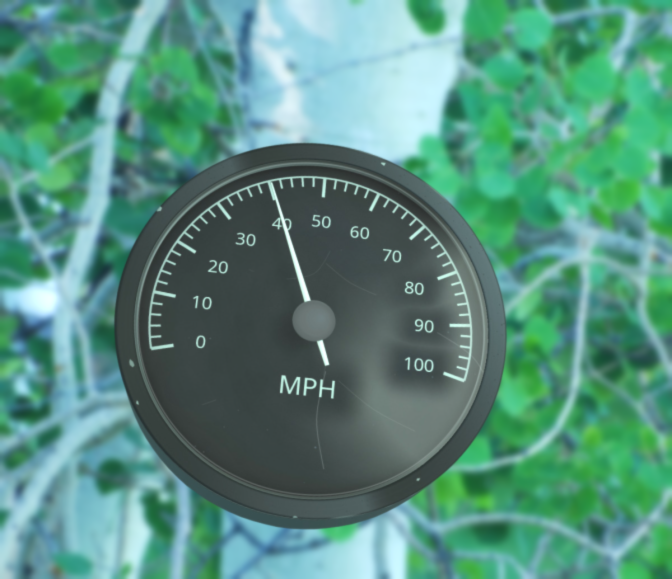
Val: 40 mph
